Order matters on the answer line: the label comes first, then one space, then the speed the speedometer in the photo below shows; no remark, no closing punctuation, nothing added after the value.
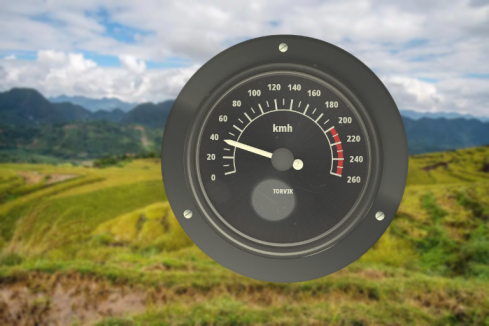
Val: 40 km/h
